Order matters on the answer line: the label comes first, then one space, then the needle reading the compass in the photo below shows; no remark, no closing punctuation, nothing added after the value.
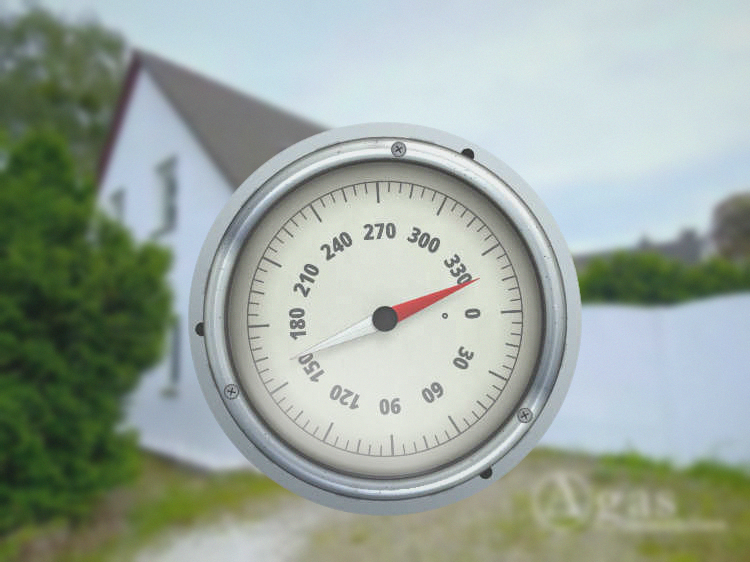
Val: 340 °
